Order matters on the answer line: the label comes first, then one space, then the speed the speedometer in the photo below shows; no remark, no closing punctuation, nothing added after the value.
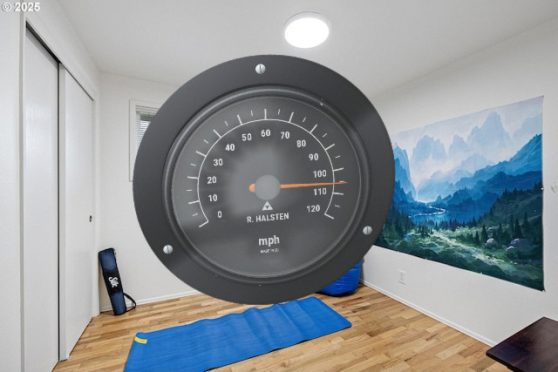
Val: 105 mph
